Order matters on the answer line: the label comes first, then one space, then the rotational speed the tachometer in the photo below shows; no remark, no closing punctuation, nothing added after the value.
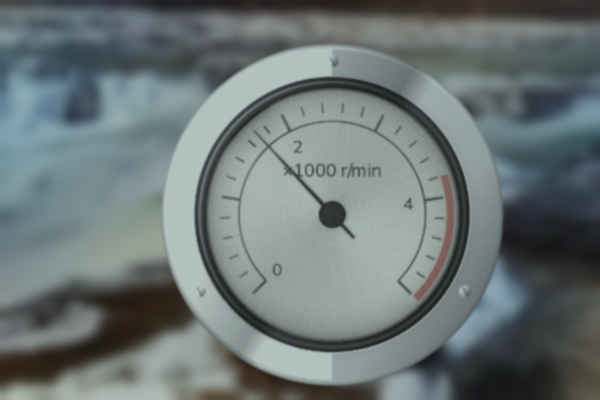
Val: 1700 rpm
